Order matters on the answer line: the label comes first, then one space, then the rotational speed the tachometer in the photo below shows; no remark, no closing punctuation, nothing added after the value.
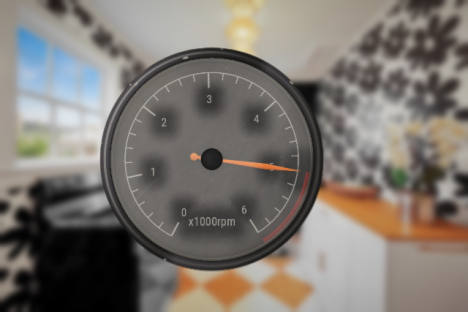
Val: 5000 rpm
